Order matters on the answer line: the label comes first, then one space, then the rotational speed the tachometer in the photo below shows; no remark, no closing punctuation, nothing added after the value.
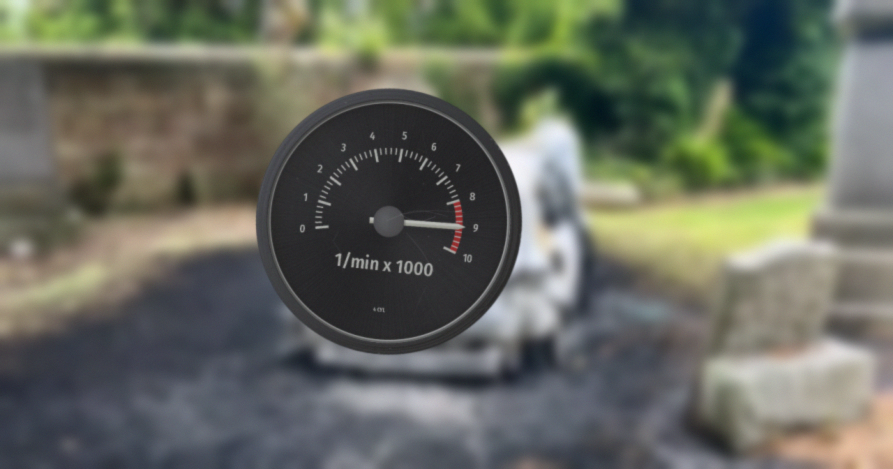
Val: 9000 rpm
